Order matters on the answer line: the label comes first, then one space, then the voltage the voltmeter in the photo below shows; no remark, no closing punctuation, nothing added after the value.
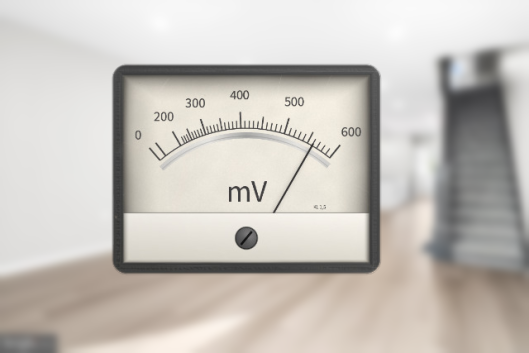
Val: 560 mV
